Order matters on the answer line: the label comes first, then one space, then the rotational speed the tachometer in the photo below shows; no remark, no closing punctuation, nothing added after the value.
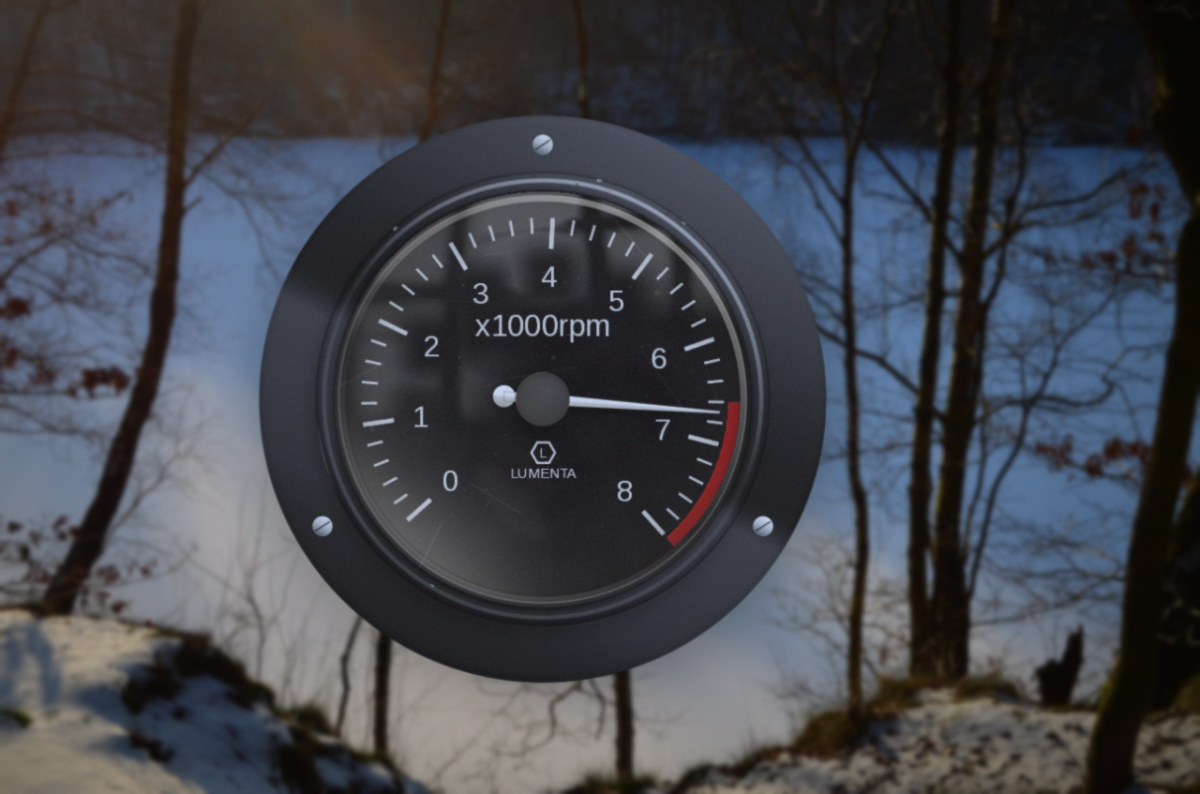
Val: 6700 rpm
